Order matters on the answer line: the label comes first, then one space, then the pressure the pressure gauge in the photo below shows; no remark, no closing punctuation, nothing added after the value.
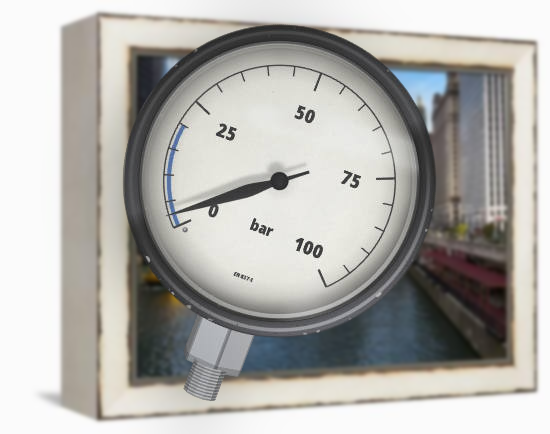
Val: 2.5 bar
